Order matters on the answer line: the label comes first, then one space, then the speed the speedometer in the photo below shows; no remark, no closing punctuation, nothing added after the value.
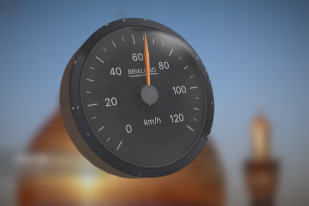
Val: 65 km/h
